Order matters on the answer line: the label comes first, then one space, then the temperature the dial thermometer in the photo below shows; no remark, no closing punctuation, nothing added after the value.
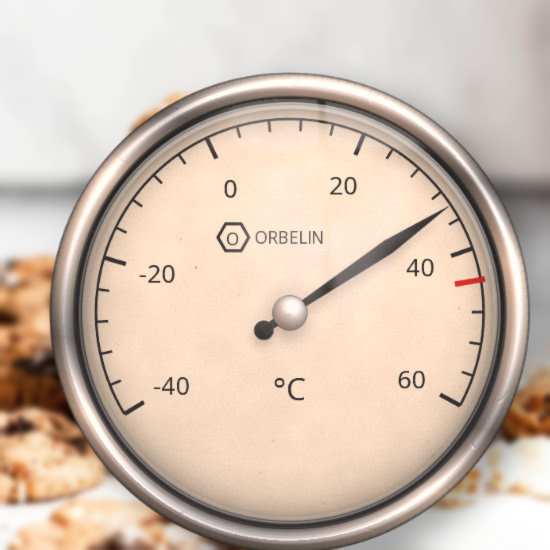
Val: 34 °C
